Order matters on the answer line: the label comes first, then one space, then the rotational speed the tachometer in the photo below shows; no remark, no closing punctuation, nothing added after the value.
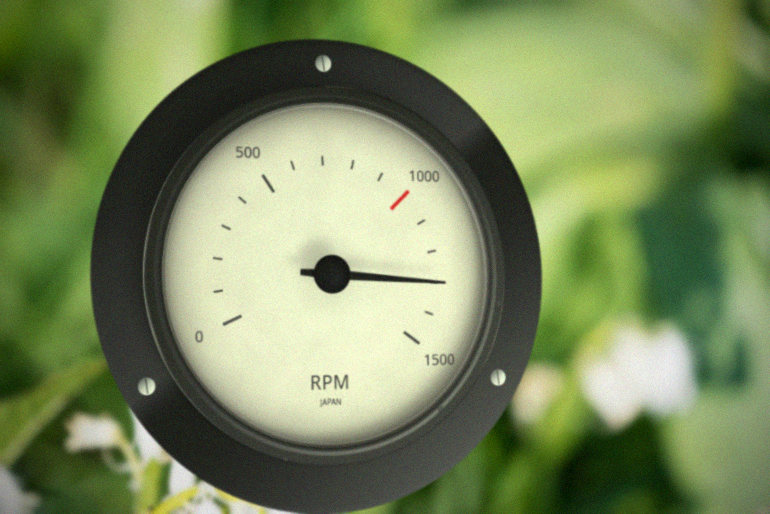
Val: 1300 rpm
